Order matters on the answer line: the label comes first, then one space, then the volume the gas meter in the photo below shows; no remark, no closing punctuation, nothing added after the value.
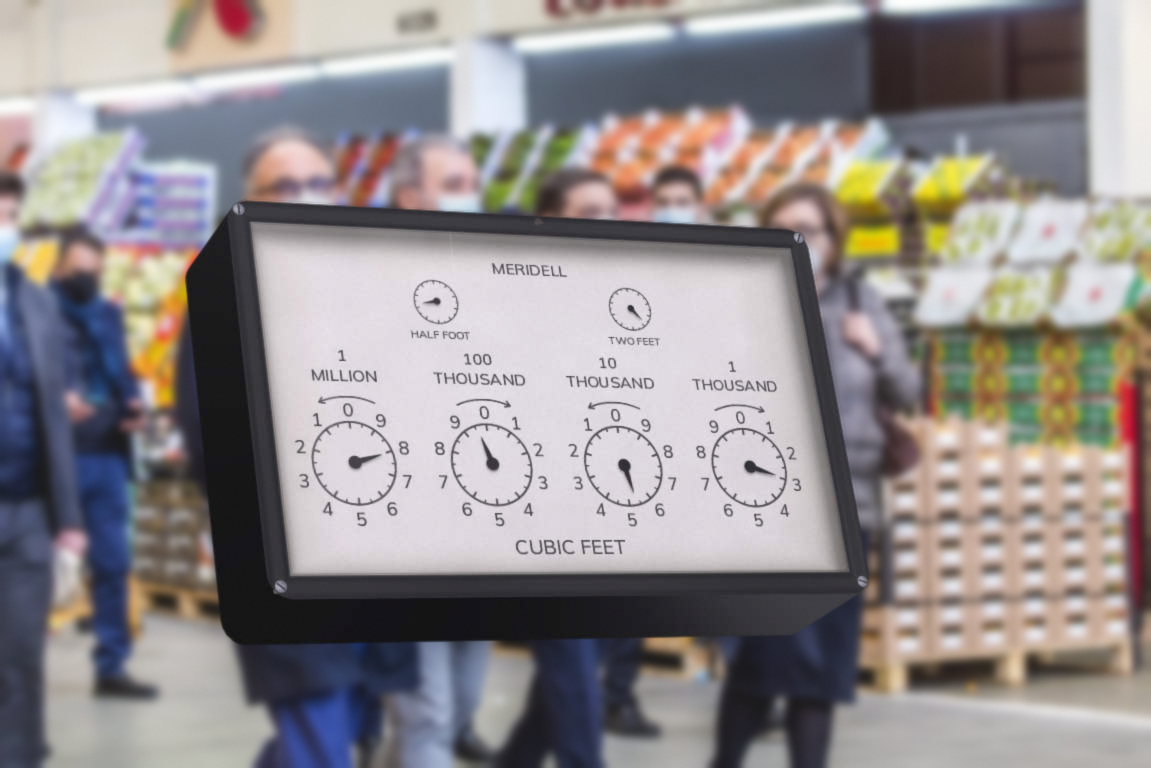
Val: 795300 ft³
